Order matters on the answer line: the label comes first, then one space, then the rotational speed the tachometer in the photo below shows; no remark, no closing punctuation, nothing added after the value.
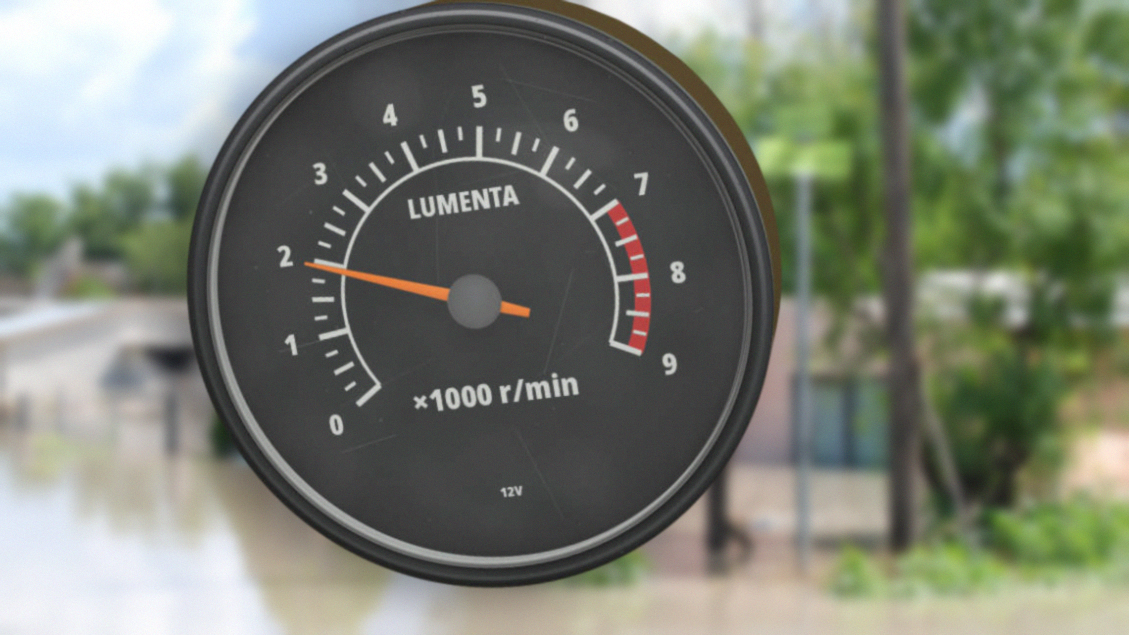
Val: 2000 rpm
